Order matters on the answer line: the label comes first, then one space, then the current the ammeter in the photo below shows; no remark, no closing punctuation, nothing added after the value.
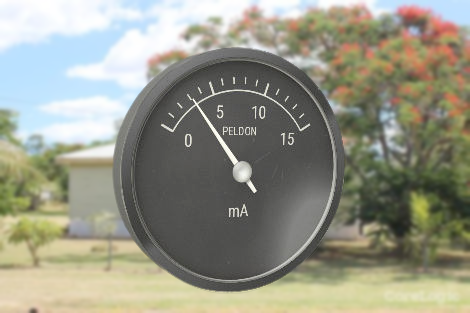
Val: 3 mA
